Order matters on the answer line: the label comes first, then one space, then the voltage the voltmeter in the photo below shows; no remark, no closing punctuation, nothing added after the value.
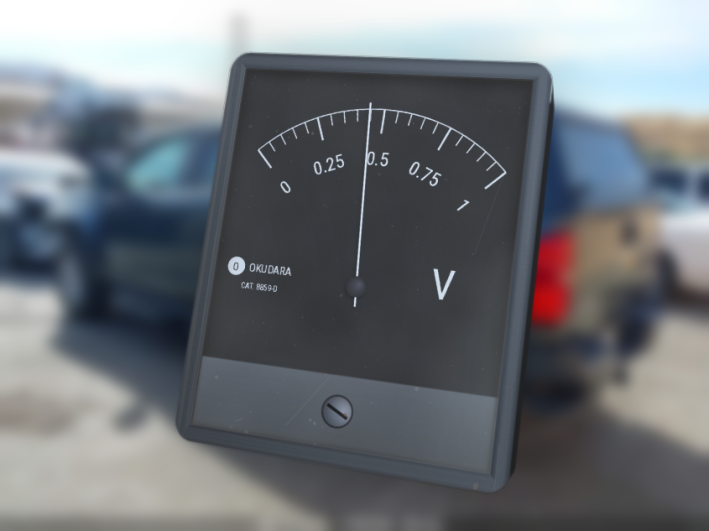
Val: 0.45 V
